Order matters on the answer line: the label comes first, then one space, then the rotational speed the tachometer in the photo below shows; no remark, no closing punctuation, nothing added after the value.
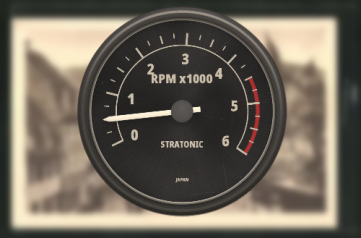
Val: 500 rpm
